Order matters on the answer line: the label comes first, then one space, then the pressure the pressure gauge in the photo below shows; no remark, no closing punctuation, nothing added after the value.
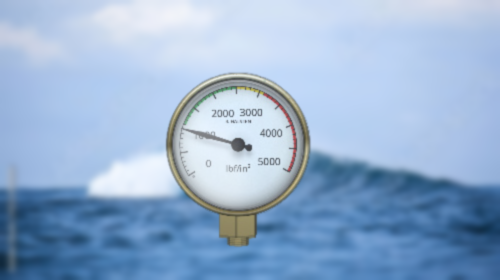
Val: 1000 psi
